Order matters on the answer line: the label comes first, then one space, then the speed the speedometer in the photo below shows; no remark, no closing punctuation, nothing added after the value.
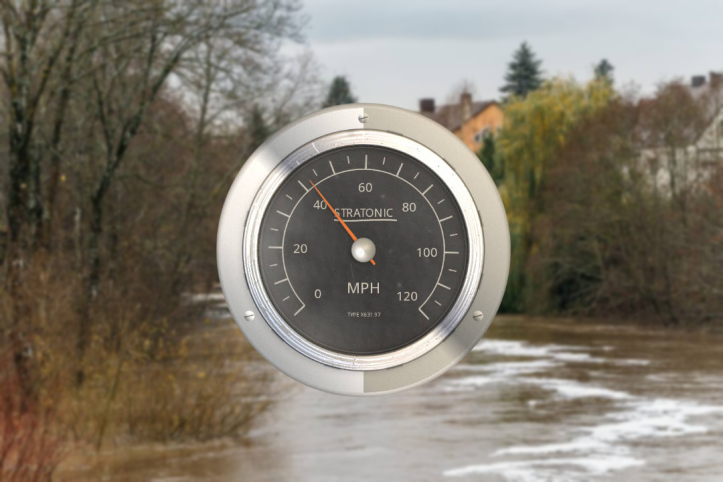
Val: 42.5 mph
